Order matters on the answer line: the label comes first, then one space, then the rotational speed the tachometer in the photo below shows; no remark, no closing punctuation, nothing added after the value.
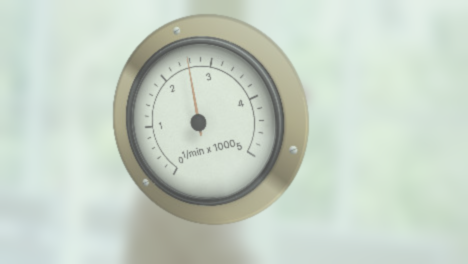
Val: 2600 rpm
